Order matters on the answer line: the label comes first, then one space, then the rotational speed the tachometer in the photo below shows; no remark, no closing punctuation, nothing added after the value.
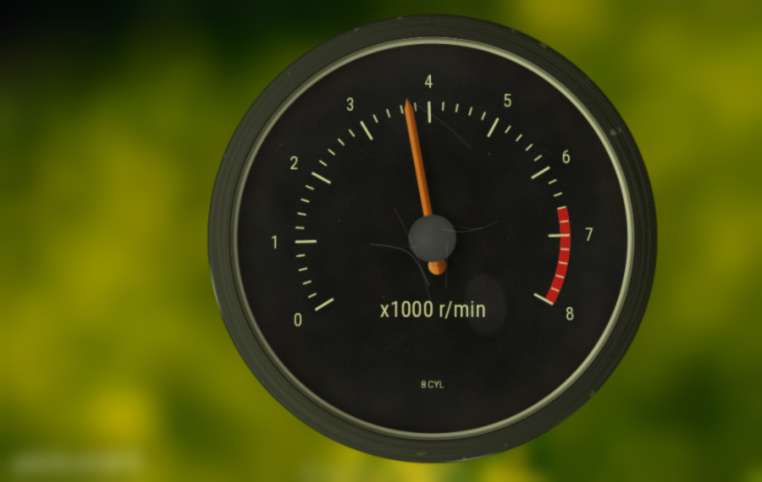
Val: 3700 rpm
